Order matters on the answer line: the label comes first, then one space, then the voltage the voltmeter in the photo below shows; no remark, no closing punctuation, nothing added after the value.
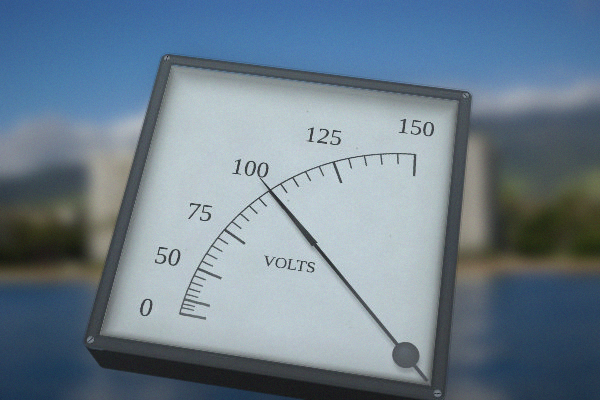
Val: 100 V
